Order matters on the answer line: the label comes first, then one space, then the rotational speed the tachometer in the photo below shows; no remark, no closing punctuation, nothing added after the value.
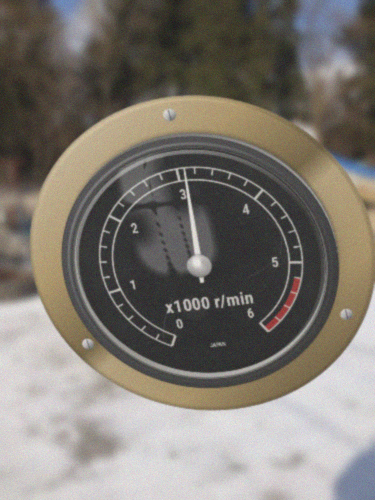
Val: 3100 rpm
